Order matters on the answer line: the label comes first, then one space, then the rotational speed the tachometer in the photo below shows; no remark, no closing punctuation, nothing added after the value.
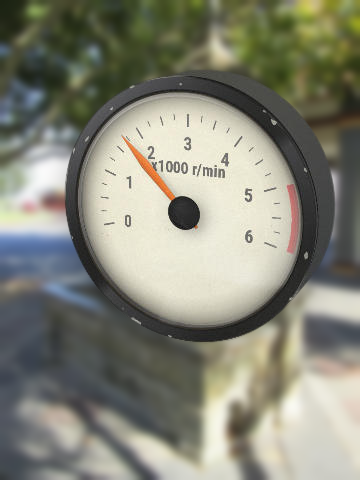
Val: 1750 rpm
